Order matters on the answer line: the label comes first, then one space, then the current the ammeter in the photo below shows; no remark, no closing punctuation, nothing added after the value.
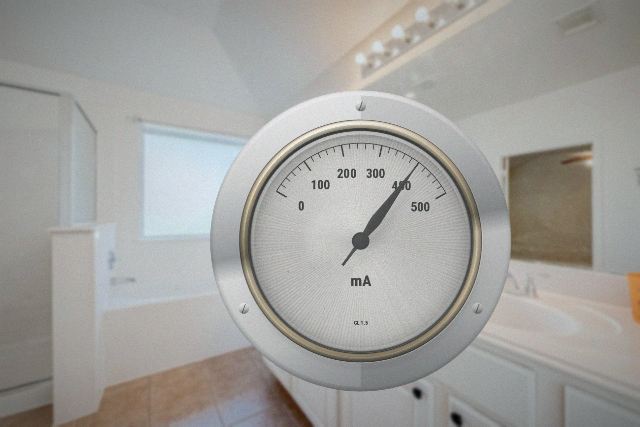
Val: 400 mA
